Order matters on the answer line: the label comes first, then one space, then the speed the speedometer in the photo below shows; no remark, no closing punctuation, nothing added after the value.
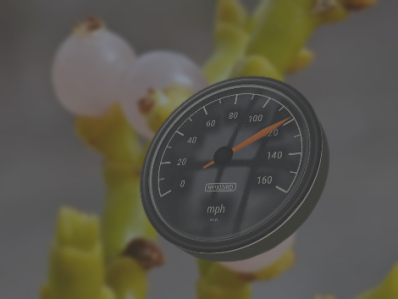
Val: 120 mph
